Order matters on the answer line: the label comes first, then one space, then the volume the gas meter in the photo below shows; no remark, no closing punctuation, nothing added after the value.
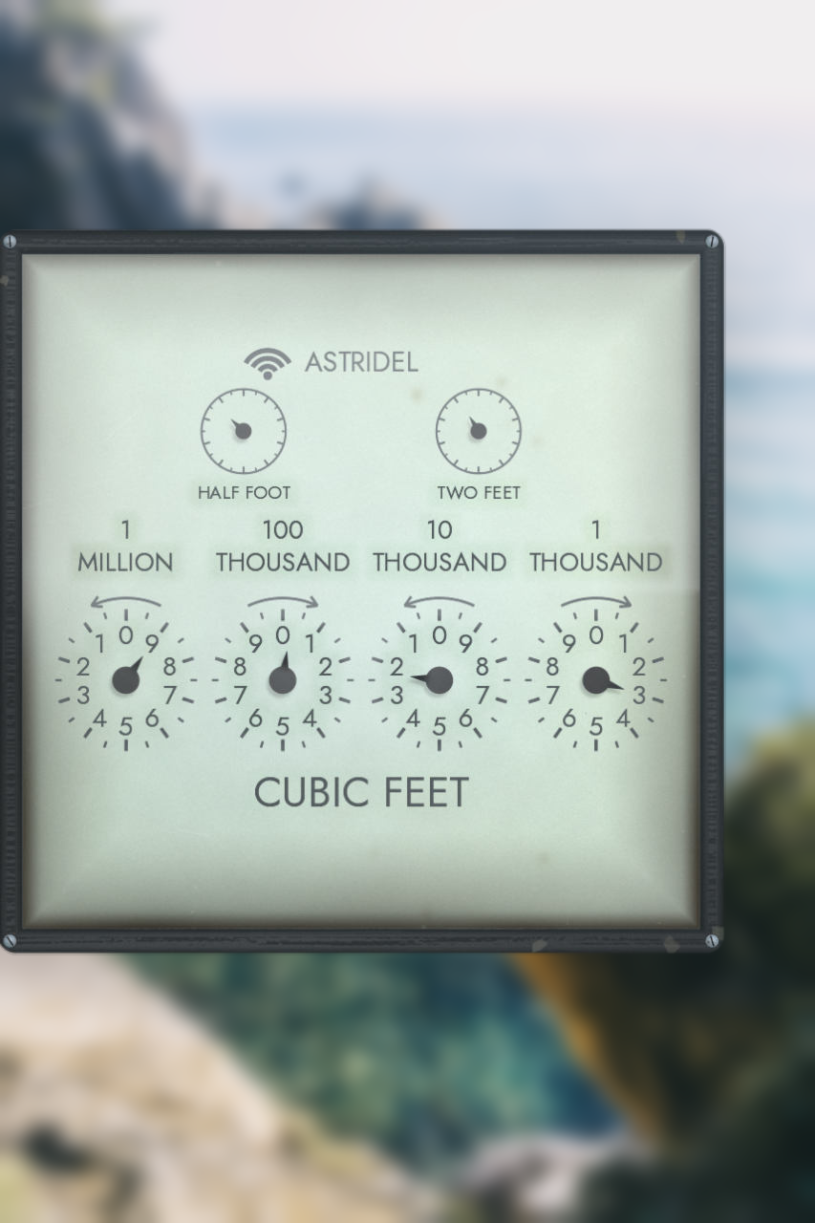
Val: 902300 ft³
